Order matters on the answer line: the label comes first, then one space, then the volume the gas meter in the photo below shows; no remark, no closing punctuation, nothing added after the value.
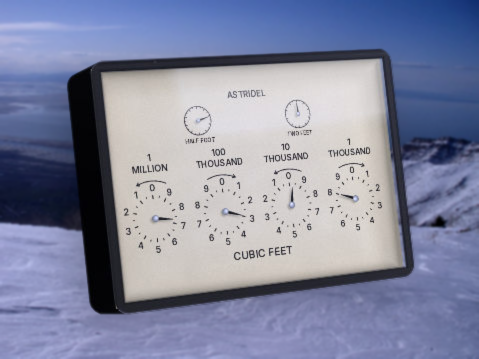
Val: 729800 ft³
